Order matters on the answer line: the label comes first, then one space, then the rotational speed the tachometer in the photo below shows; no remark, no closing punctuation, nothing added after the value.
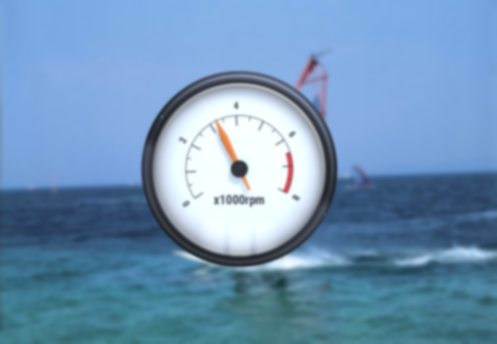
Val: 3250 rpm
